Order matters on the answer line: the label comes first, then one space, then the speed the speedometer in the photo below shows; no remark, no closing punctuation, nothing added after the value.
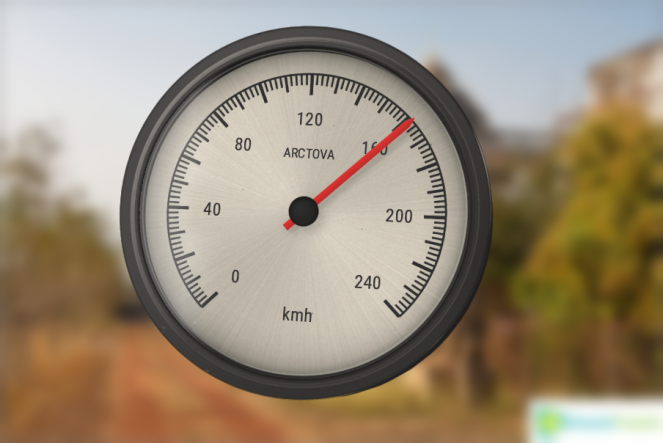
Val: 162 km/h
